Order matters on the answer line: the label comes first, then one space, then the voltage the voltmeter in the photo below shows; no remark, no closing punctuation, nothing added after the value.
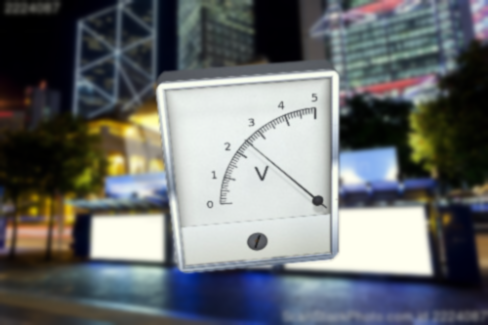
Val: 2.5 V
